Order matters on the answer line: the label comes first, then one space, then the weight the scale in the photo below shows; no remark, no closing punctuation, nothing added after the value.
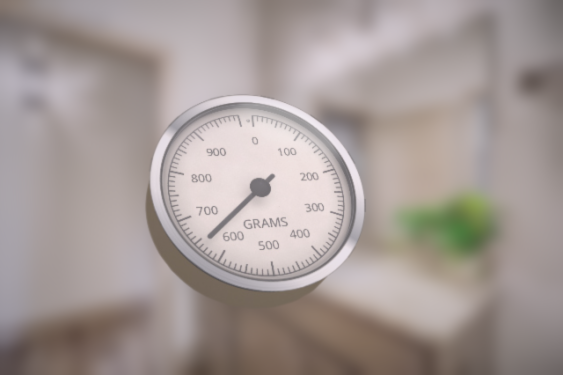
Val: 640 g
